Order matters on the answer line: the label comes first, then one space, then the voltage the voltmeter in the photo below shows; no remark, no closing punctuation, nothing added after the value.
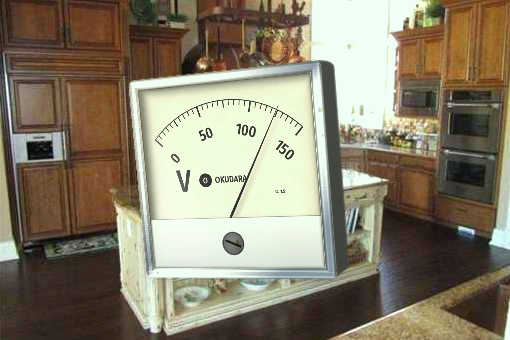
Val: 125 V
